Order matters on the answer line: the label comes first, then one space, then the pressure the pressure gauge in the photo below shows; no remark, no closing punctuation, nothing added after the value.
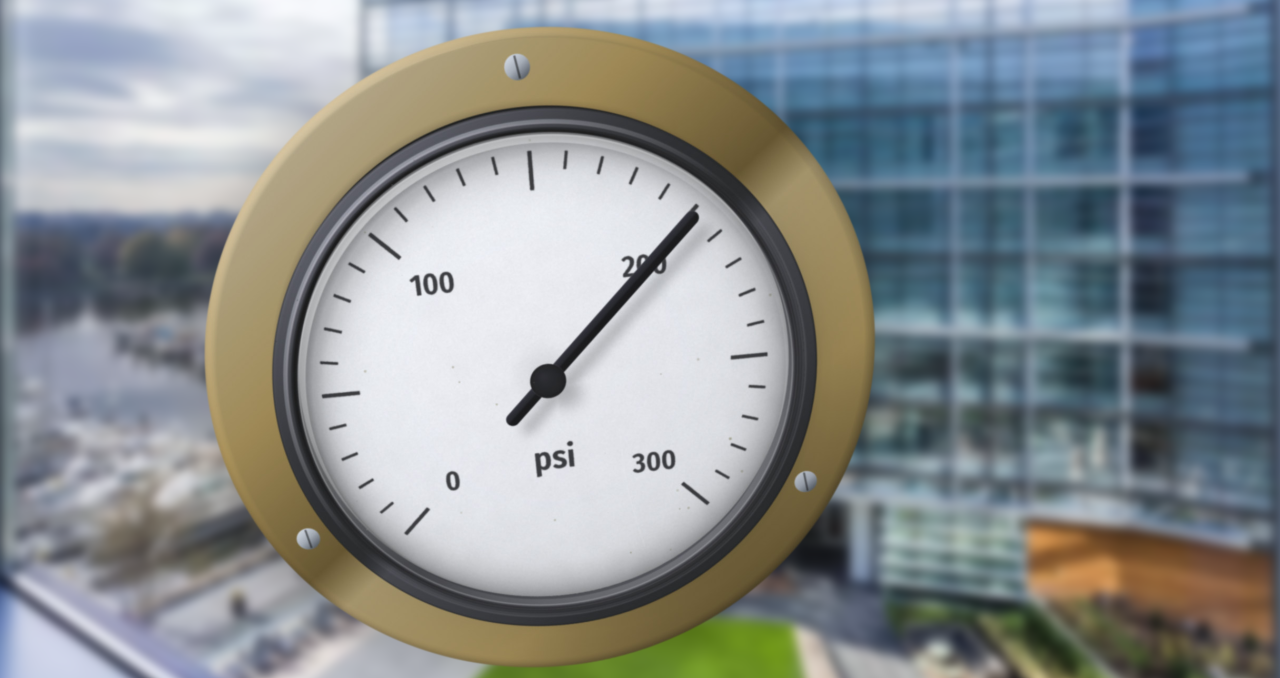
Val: 200 psi
